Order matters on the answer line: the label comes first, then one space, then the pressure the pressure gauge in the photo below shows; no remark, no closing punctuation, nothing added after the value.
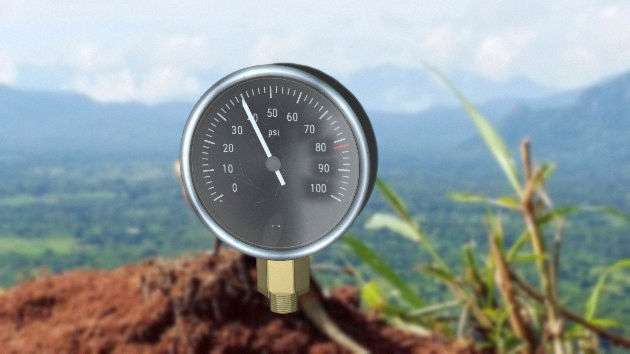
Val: 40 psi
